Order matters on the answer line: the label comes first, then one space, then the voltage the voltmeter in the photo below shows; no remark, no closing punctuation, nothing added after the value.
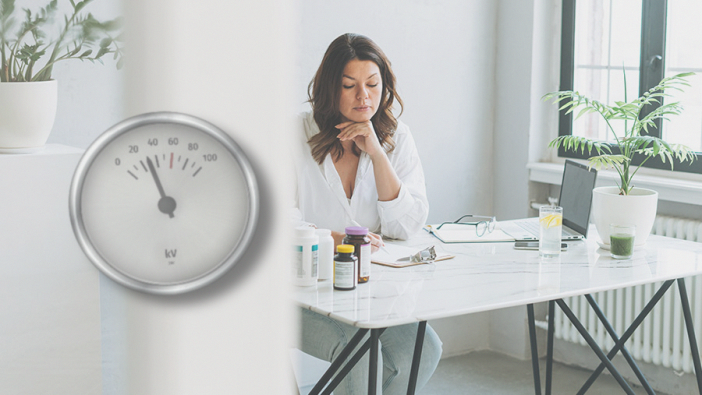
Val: 30 kV
